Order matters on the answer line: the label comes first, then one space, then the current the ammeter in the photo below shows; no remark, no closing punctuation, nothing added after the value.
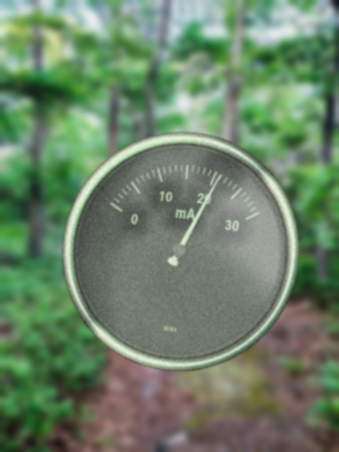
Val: 21 mA
